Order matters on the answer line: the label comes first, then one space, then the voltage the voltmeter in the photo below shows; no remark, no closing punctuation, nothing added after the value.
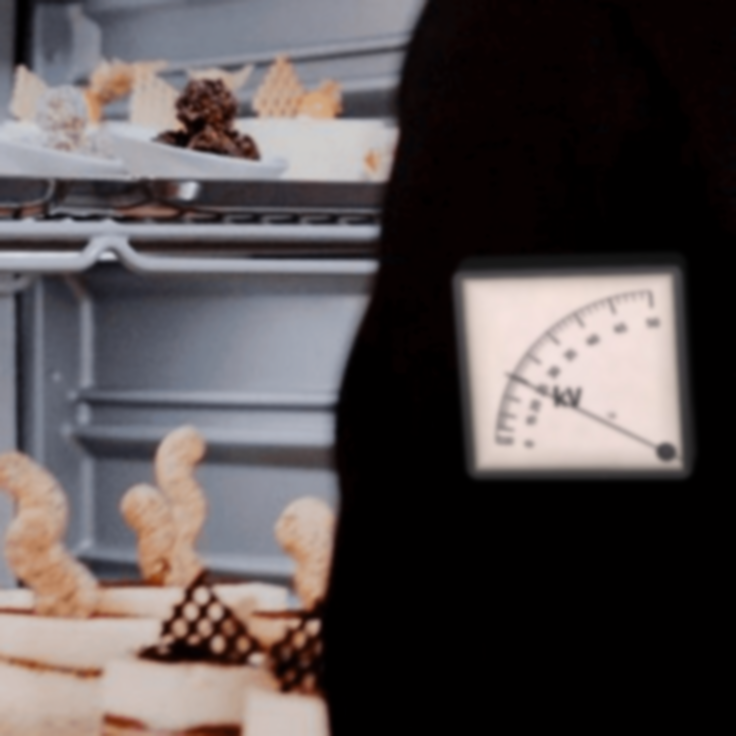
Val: 25 kV
